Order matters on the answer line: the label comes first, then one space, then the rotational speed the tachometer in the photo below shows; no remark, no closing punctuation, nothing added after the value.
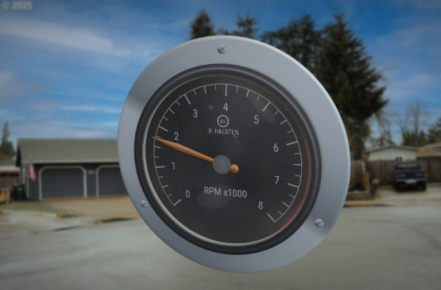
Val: 1750 rpm
